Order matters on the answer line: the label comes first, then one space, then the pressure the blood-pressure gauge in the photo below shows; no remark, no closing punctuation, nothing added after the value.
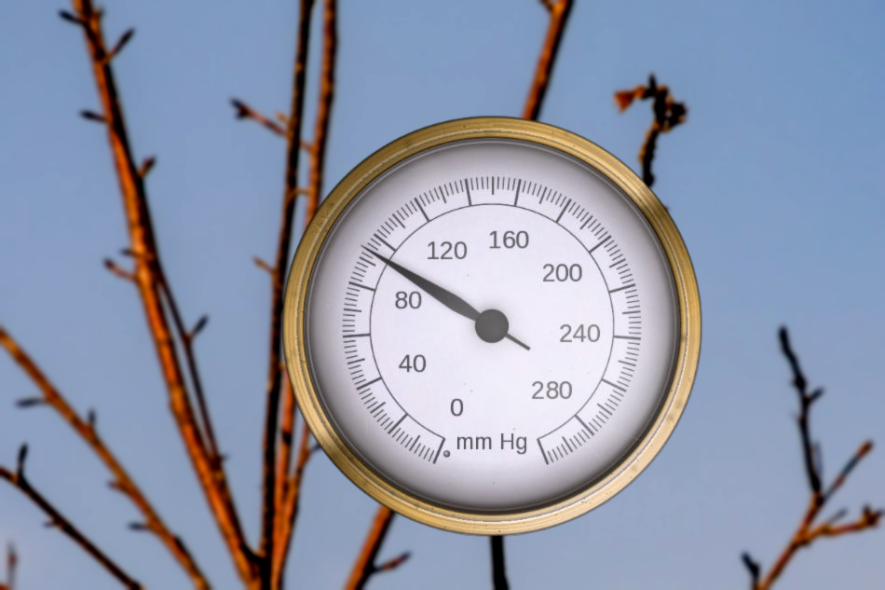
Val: 94 mmHg
